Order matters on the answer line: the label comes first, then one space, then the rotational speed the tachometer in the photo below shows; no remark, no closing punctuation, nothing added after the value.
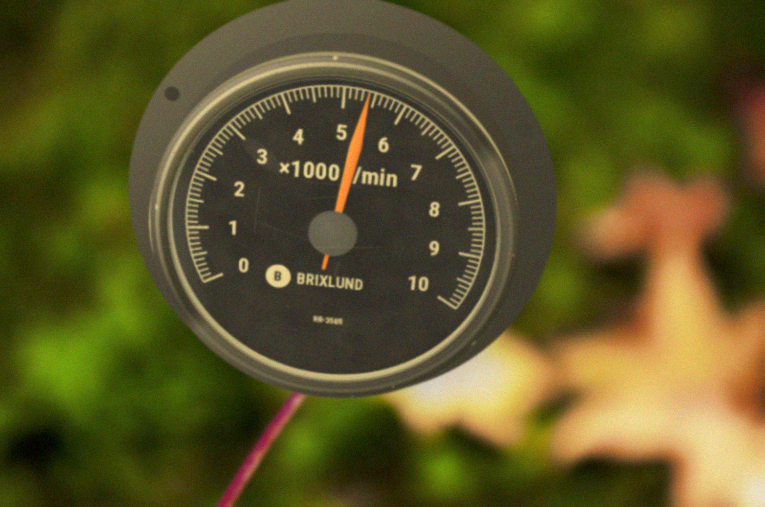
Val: 5400 rpm
